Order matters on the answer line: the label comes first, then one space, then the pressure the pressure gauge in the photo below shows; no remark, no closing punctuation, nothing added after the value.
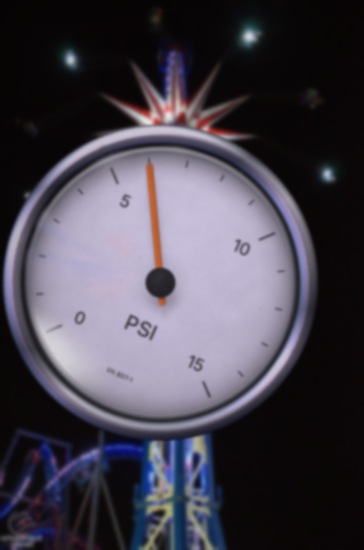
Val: 6 psi
